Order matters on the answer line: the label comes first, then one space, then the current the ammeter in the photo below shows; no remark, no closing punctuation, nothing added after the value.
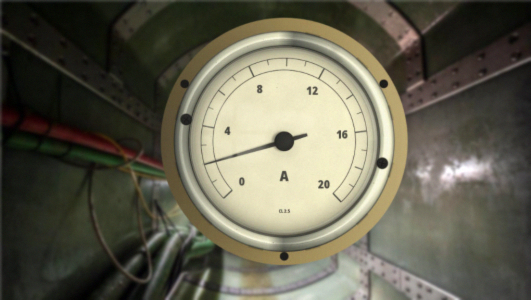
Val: 2 A
